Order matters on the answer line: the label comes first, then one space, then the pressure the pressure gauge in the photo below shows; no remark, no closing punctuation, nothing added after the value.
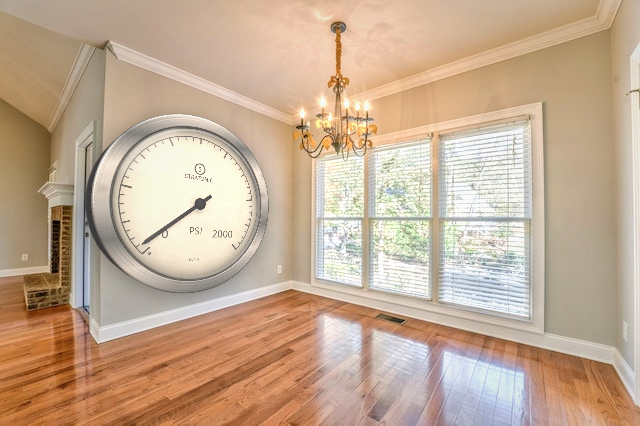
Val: 50 psi
